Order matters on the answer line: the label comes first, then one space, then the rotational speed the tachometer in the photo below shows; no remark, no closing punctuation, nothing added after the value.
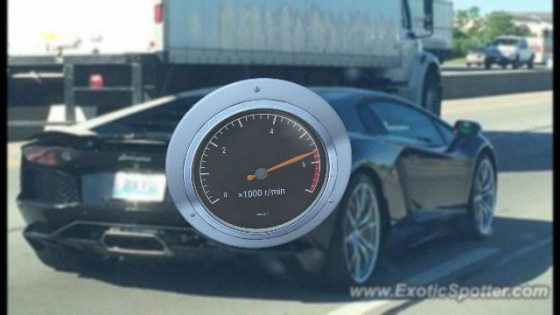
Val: 5600 rpm
